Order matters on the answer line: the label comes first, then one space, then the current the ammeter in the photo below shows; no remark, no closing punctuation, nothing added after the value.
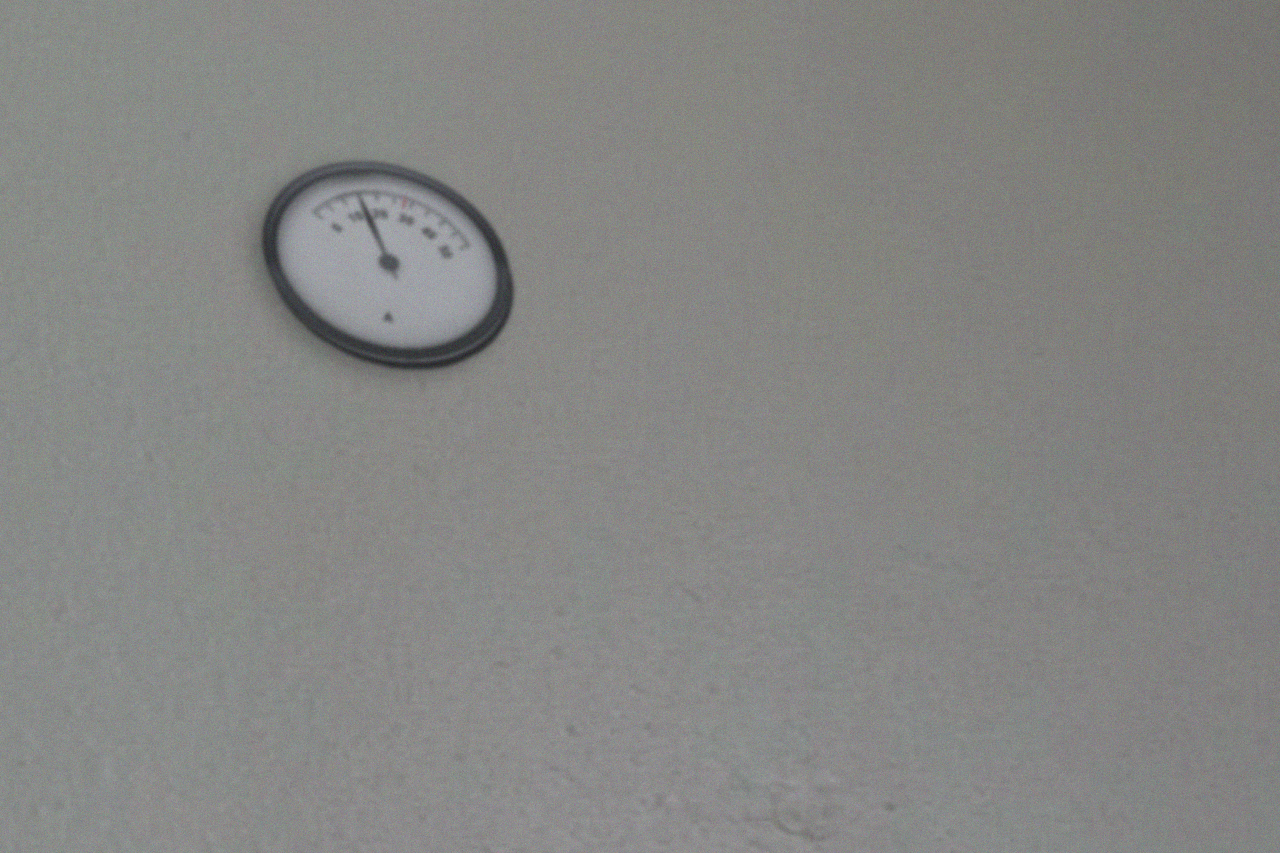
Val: 15 A
